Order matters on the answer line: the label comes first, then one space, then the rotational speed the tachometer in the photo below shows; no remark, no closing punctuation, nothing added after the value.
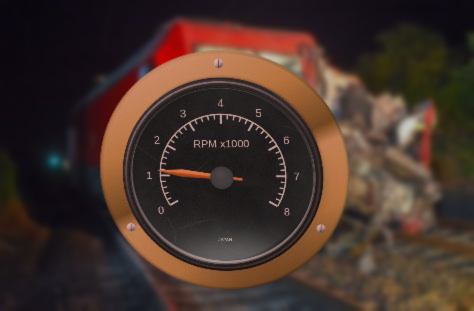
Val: 1200 rpm
